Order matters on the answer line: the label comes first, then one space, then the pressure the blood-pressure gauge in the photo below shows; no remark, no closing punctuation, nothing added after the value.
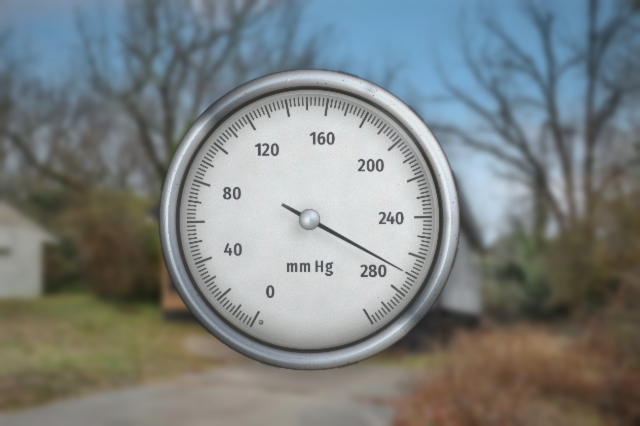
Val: 270 mmHg
